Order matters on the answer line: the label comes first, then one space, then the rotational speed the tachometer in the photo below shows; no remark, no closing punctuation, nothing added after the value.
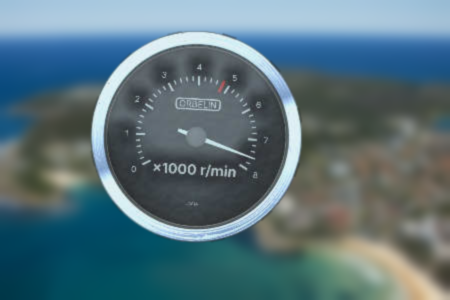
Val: 7600 rpm
